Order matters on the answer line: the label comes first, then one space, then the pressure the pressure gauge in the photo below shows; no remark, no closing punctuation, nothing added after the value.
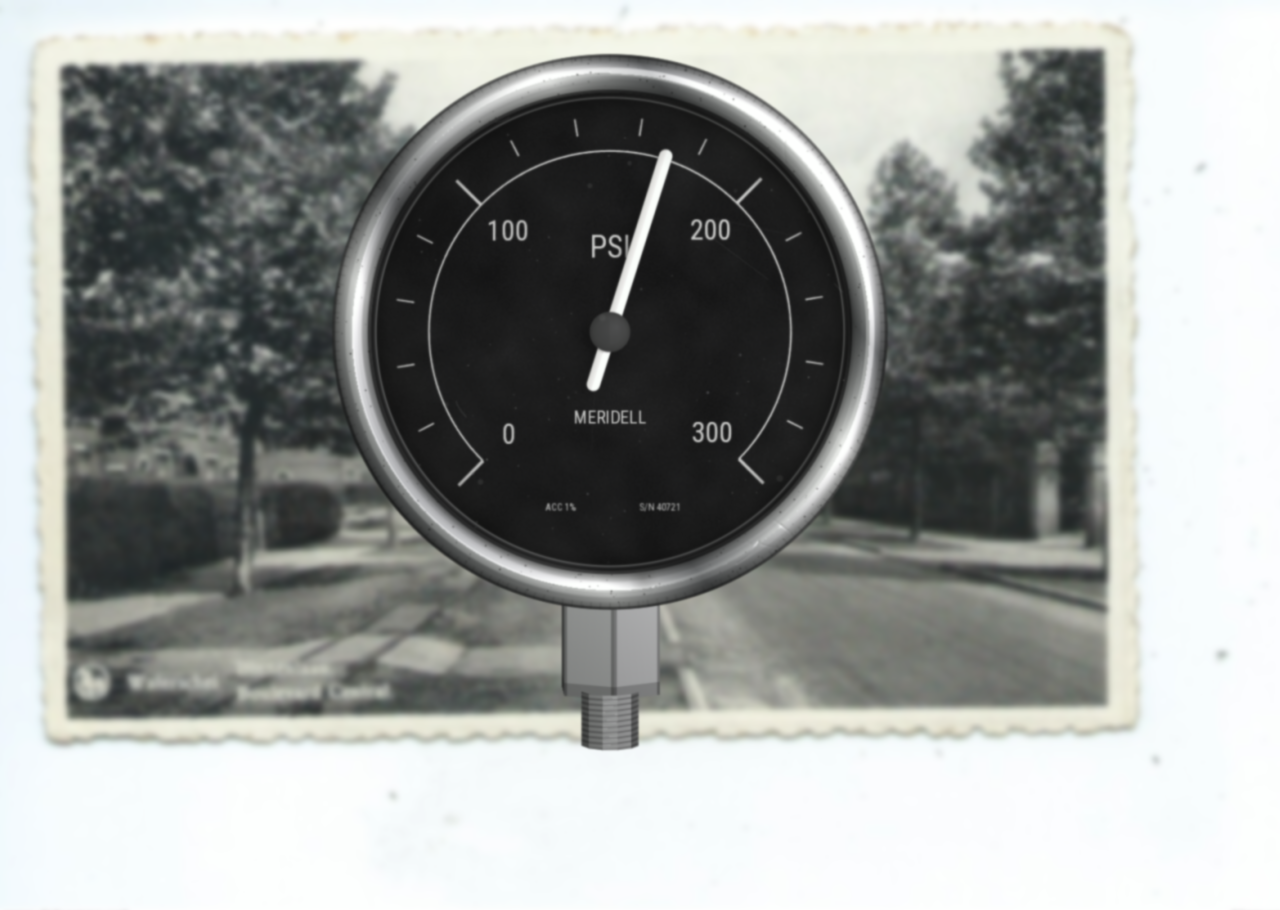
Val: 170 psi
